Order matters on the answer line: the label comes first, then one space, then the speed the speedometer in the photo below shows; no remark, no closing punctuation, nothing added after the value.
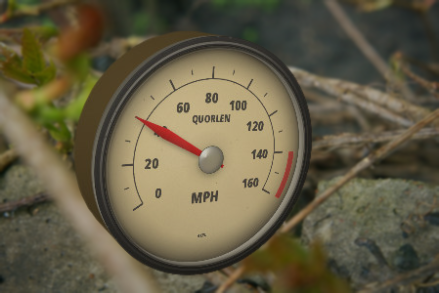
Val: 40 mph
